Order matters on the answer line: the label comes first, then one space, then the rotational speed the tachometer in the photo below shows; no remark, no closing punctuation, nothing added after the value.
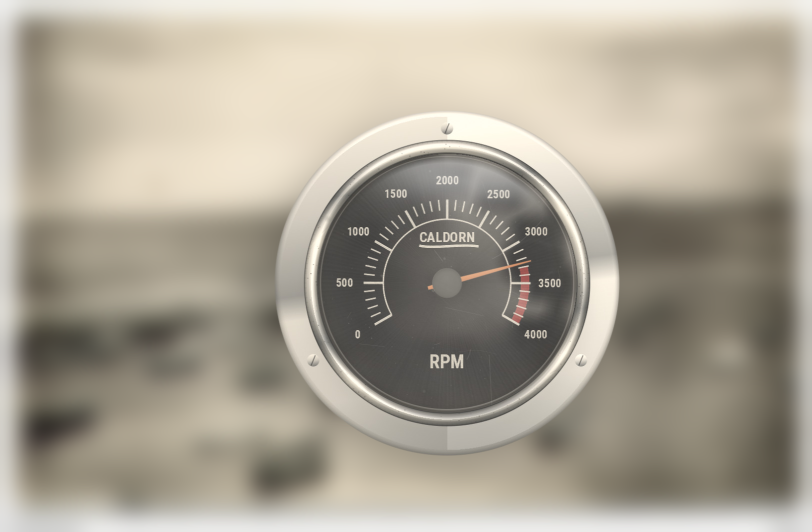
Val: 3250 rpm
